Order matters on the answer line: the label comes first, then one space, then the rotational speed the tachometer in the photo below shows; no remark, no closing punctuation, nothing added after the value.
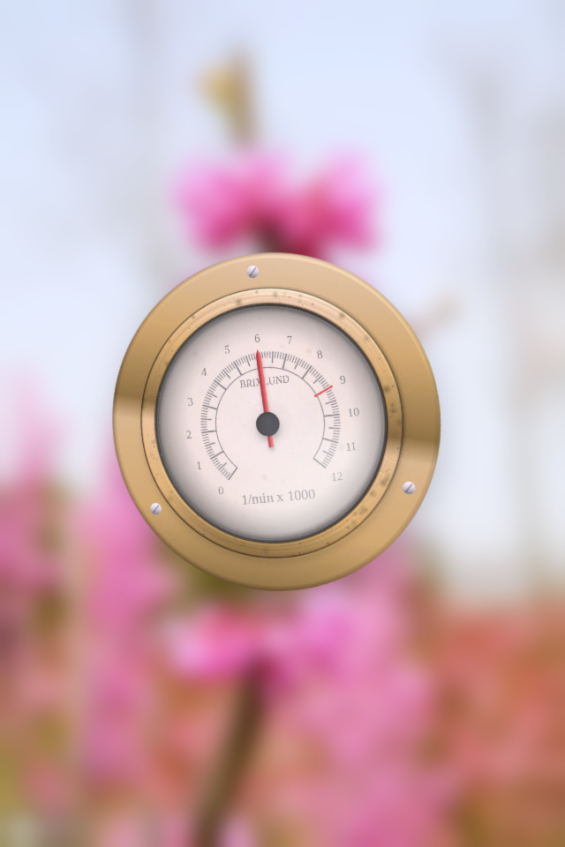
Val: 6000 rpm
